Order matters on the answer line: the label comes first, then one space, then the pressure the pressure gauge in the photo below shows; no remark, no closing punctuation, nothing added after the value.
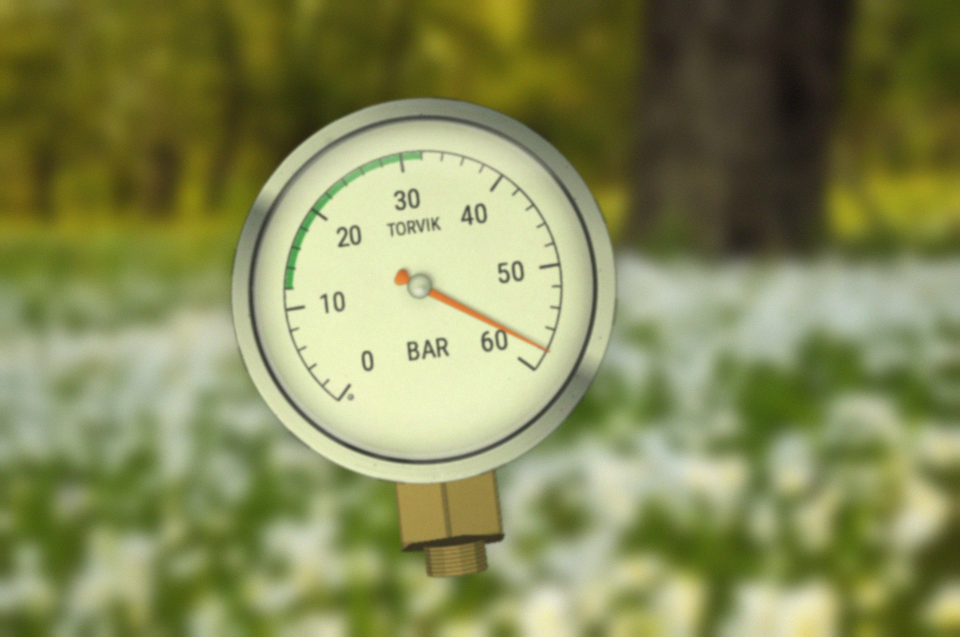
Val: 58 bar
